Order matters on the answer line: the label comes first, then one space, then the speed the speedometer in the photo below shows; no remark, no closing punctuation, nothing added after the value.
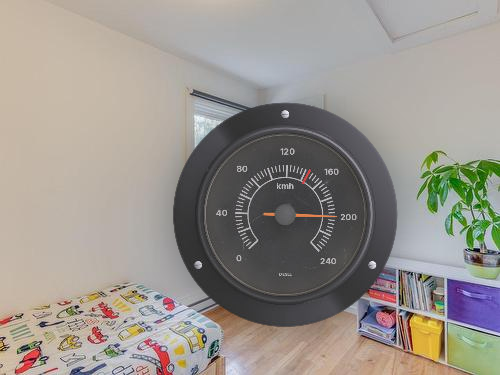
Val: 200 km/h
